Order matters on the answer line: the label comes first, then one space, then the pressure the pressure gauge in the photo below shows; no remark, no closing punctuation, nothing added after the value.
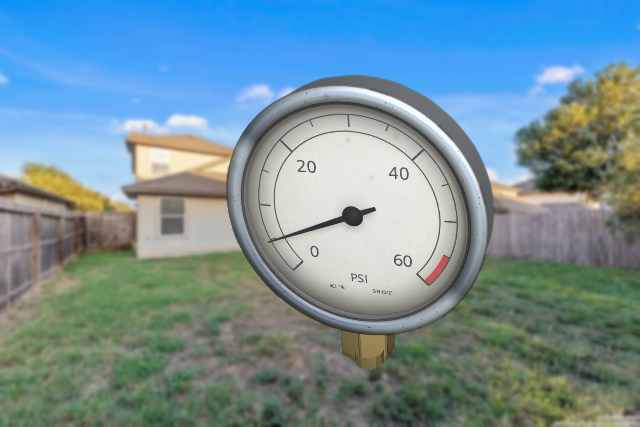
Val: 5 psi
